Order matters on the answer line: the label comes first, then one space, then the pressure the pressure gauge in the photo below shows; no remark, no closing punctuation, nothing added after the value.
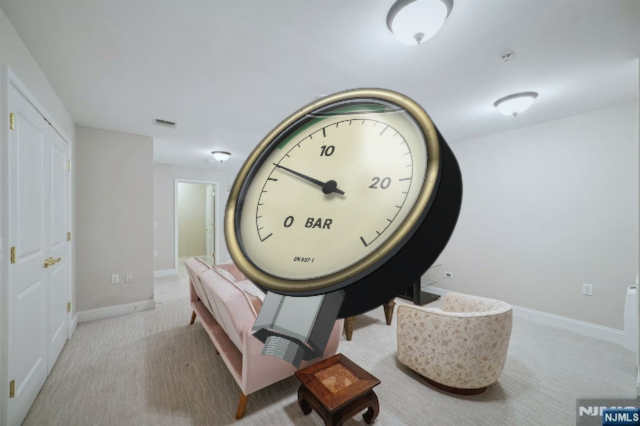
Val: 6 bar
